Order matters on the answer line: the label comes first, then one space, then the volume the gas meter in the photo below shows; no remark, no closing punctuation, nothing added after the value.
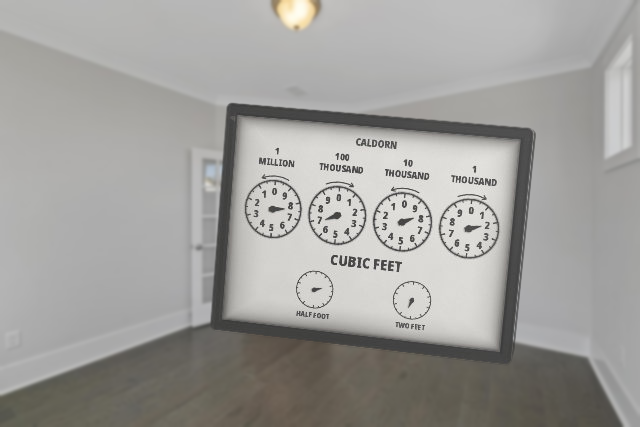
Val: 768200 ft³
